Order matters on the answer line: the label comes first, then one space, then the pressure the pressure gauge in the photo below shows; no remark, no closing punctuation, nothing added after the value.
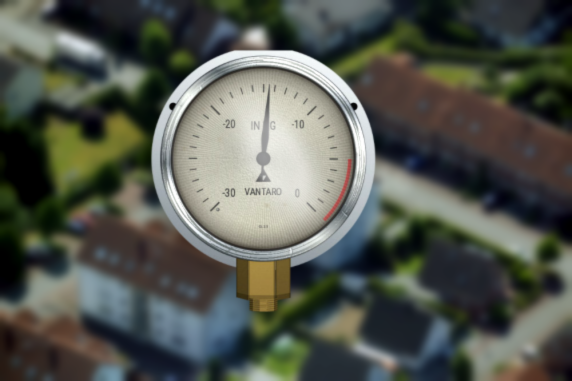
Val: -14.5 inHg
